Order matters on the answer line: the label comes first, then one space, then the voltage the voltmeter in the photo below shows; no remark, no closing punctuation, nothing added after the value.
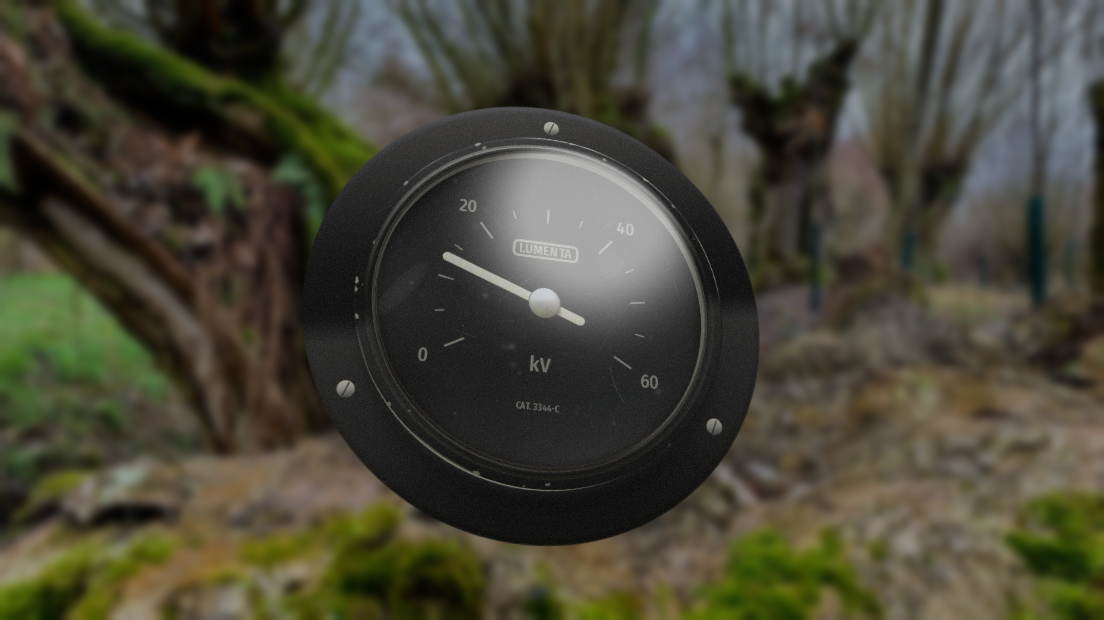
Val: 12.5 kV
